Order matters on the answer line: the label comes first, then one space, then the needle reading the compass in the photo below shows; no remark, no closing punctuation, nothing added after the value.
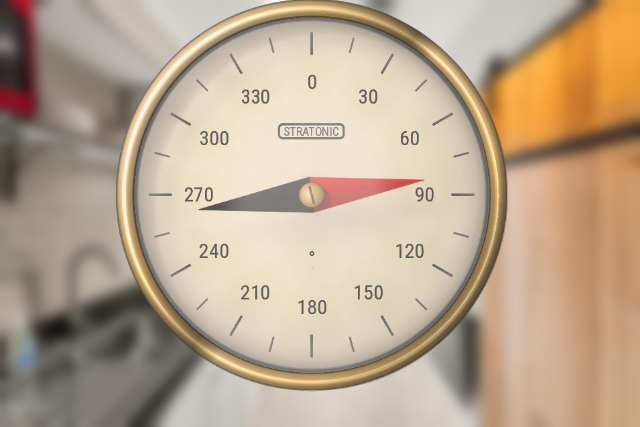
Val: 82.5 °
